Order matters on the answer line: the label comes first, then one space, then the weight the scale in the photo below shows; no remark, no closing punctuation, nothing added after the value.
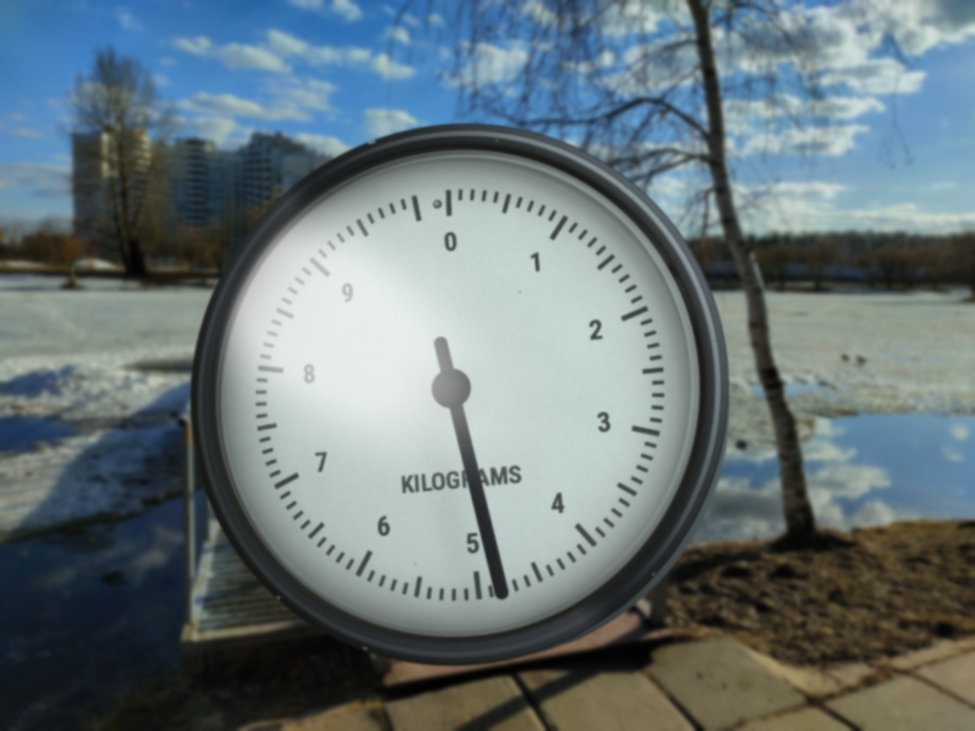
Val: 4.8 kg
